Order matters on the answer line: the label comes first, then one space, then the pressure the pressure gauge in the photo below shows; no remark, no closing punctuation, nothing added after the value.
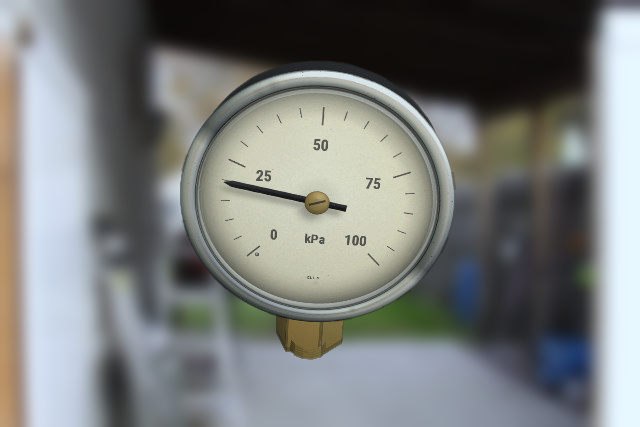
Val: 20 kPa
